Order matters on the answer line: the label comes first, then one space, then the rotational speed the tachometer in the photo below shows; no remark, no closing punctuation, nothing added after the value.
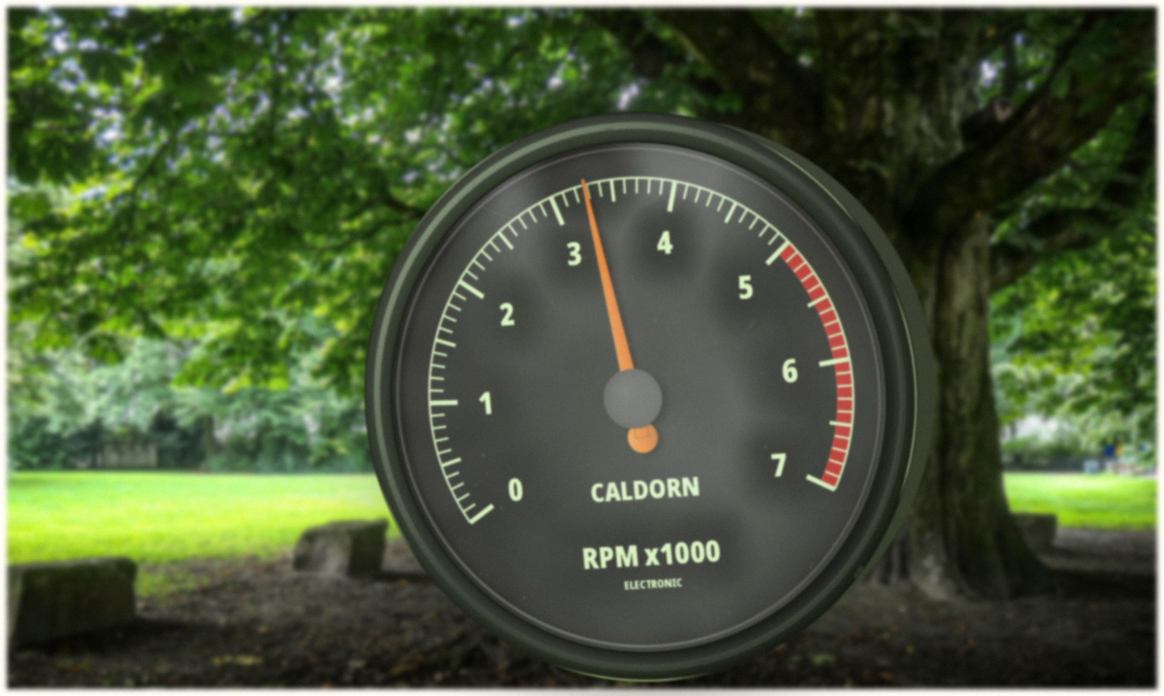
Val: 3300 rpm
